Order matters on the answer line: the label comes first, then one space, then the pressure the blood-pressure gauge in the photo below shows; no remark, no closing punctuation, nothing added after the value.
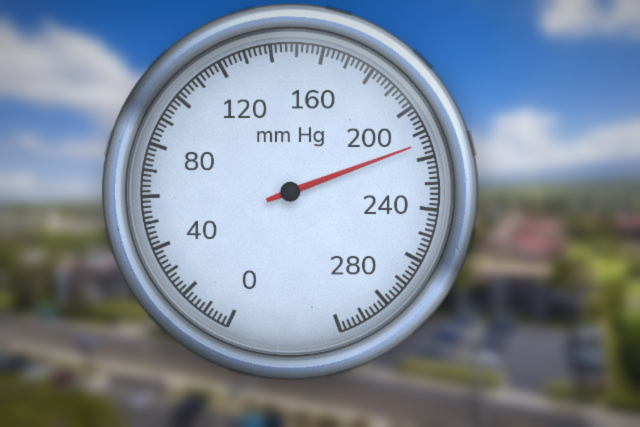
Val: 214 mmHg
